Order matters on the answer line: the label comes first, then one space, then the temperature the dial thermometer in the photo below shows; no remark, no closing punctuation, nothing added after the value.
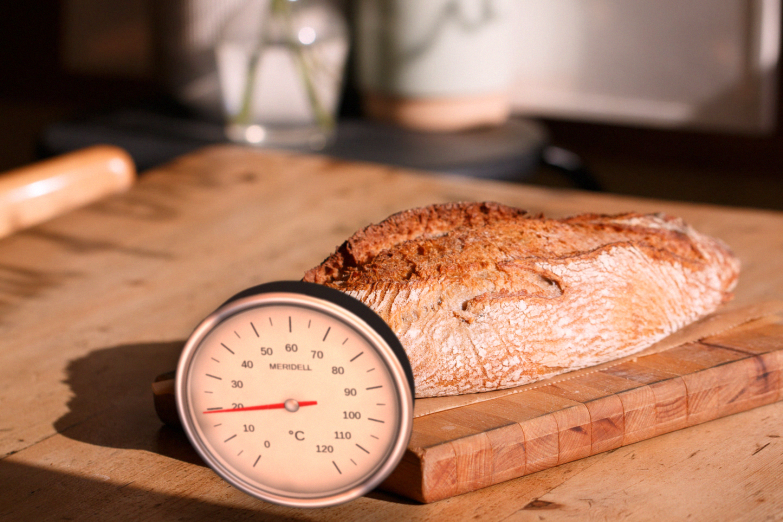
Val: 20 °C
